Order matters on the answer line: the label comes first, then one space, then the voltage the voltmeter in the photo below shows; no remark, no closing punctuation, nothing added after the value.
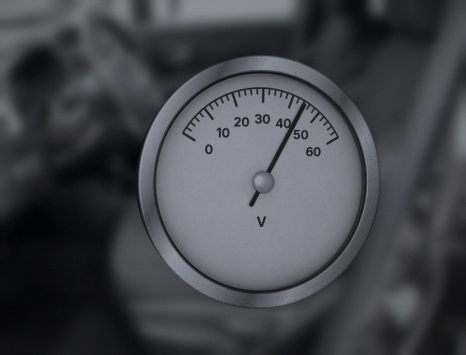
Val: 44 V
